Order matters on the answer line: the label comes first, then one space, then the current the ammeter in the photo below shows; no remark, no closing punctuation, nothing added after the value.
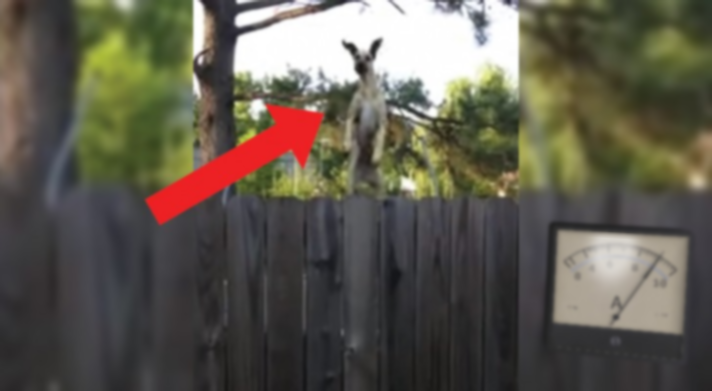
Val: 9 A
